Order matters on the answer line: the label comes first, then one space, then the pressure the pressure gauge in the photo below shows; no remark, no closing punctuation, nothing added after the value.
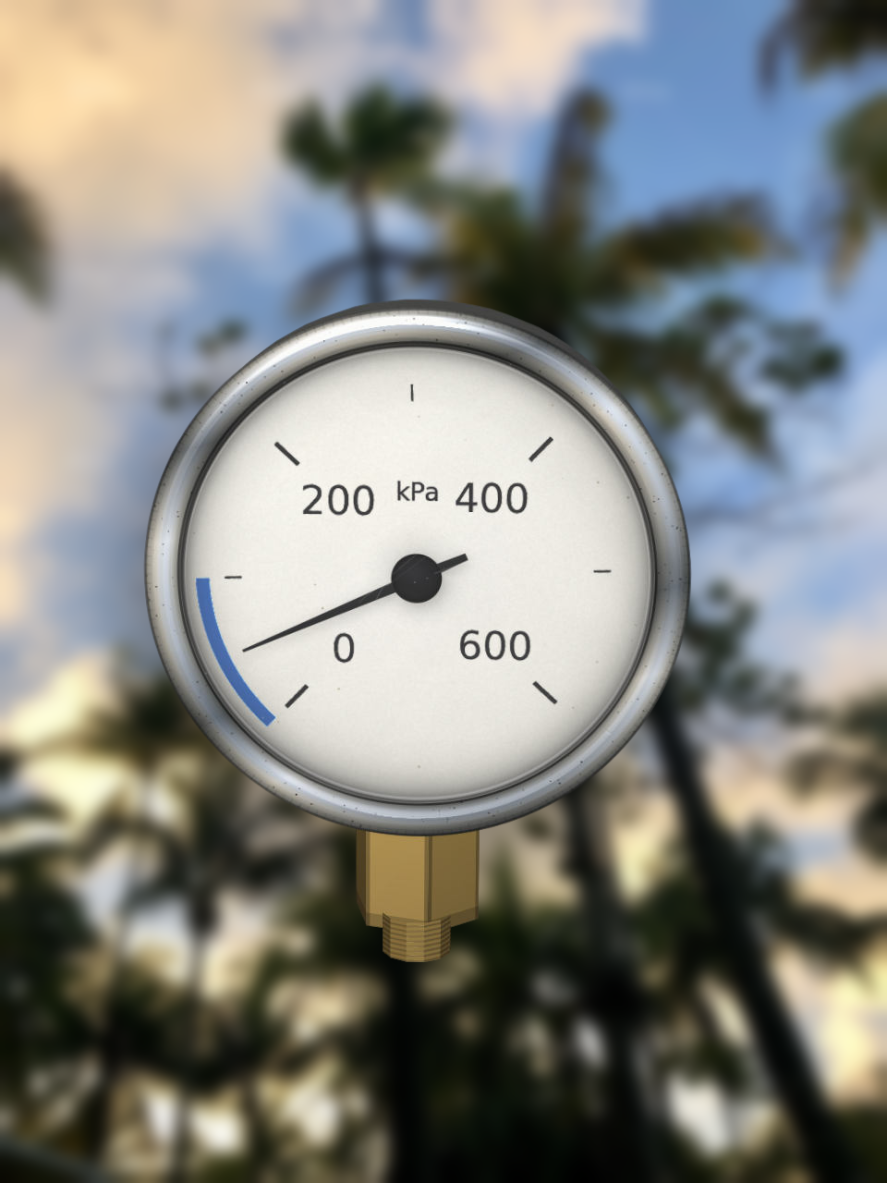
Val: 50 kPa
